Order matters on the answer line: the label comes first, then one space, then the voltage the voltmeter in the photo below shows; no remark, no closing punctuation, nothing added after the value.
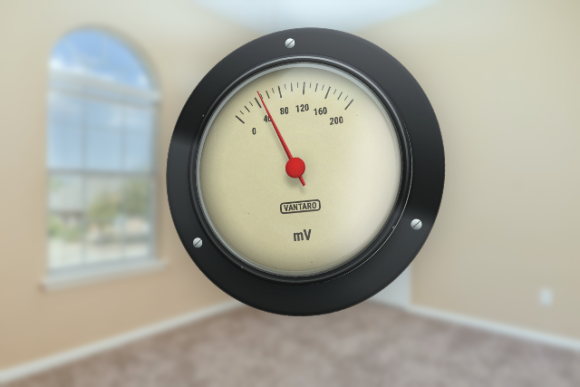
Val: 50 mV
